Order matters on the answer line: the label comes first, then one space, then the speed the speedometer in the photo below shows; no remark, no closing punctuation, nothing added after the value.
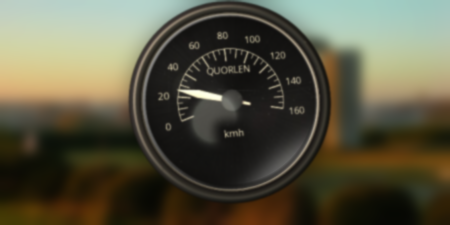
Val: 25 km/h
